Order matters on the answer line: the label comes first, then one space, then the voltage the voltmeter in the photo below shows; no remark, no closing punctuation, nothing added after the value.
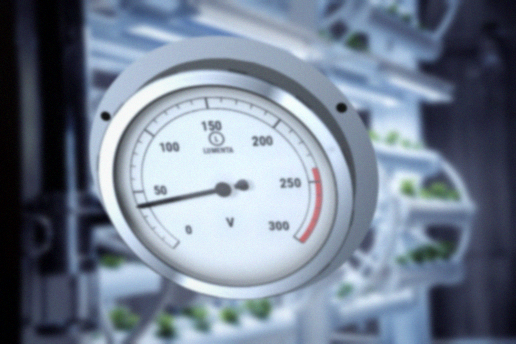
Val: 40 V
